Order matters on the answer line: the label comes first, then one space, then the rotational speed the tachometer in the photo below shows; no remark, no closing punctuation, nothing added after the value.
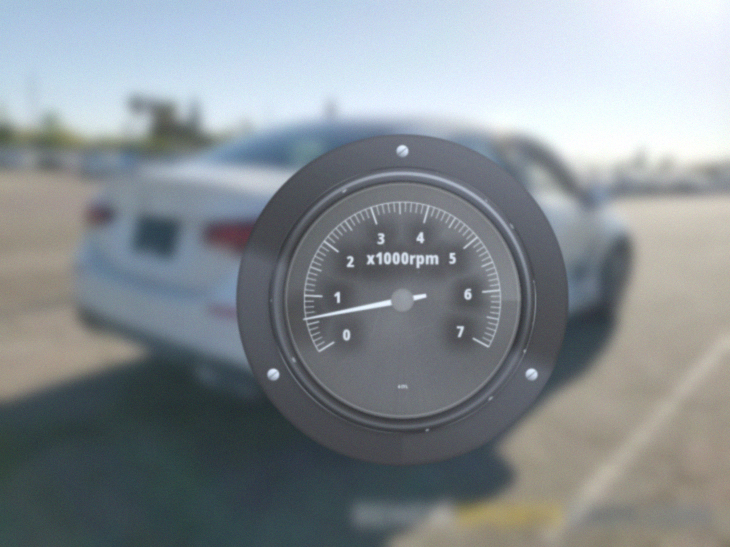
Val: 600 rpm
